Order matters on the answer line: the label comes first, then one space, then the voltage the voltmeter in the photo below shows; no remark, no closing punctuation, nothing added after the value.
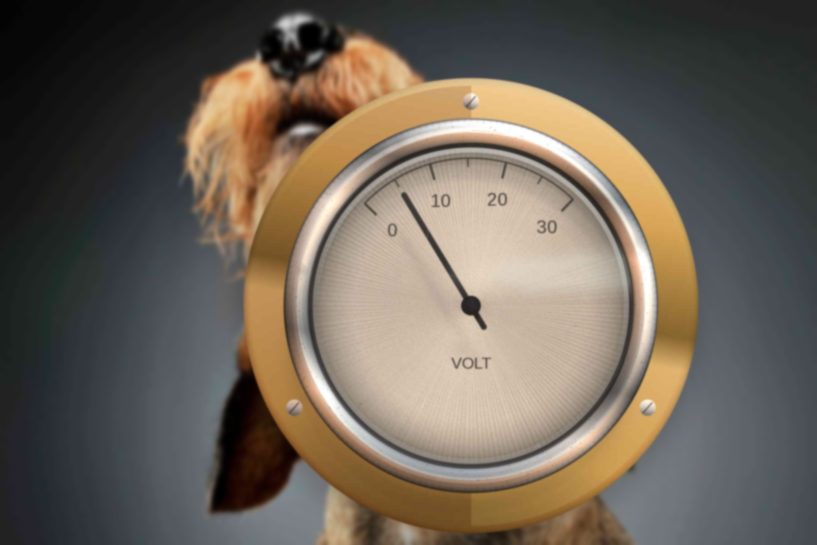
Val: 5 V
